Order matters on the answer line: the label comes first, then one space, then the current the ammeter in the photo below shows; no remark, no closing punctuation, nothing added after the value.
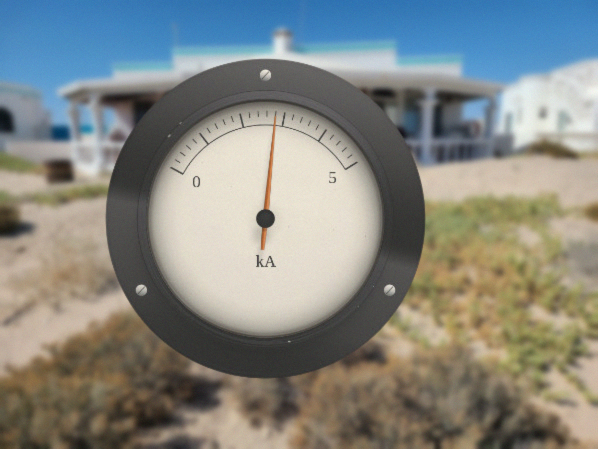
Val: 2.8 kA
